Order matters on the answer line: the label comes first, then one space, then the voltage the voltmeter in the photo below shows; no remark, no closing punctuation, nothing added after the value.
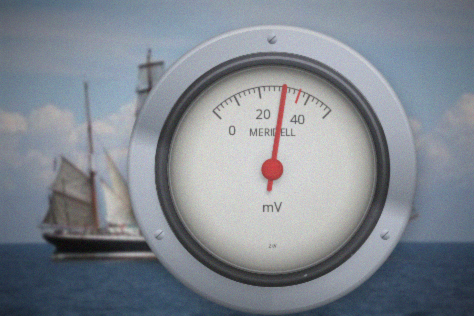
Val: 30 mV
